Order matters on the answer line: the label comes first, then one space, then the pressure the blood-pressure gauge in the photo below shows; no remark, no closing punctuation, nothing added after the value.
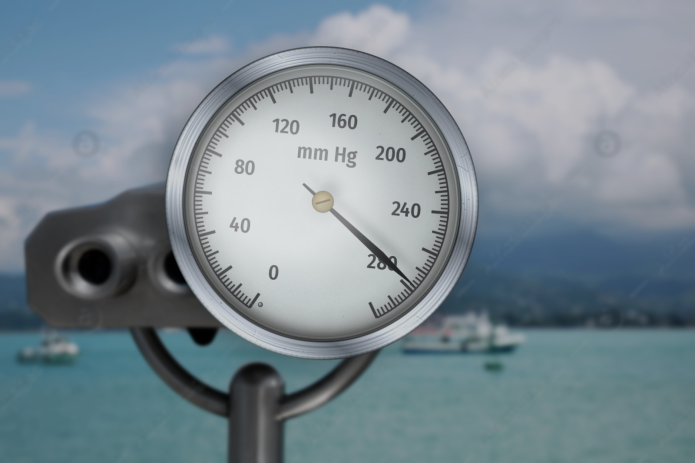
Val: 278 mmHg
